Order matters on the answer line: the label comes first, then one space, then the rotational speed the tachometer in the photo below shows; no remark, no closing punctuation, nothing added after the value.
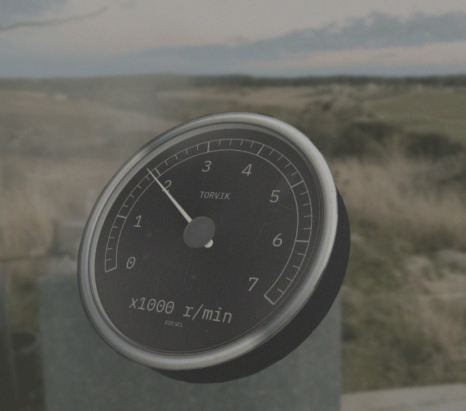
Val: 1900 rpm
